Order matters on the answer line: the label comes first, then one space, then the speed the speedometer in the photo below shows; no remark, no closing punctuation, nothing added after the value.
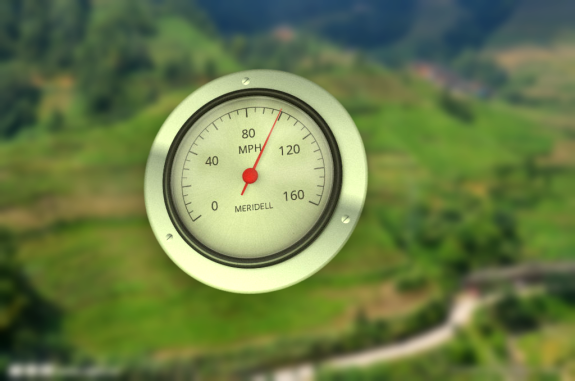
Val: 100 mph
